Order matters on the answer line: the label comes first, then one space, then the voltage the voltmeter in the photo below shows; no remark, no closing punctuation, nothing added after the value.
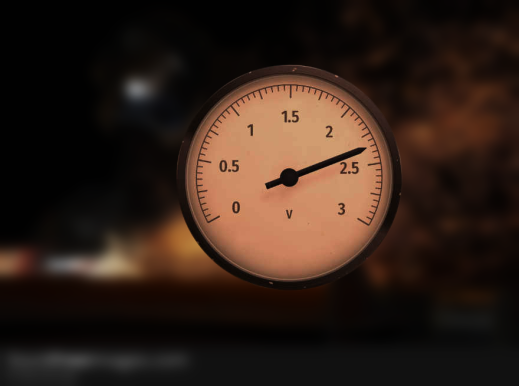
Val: 2.35 V
